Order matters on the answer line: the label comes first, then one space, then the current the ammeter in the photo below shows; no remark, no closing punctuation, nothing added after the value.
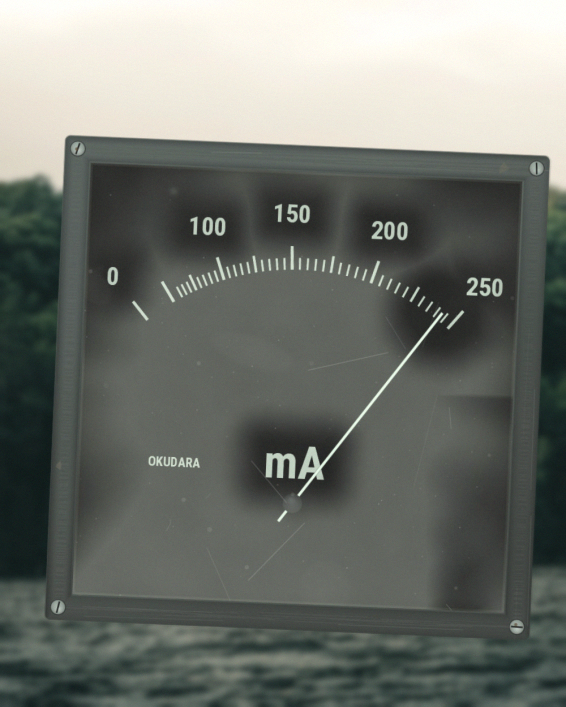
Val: 242.5 mA
